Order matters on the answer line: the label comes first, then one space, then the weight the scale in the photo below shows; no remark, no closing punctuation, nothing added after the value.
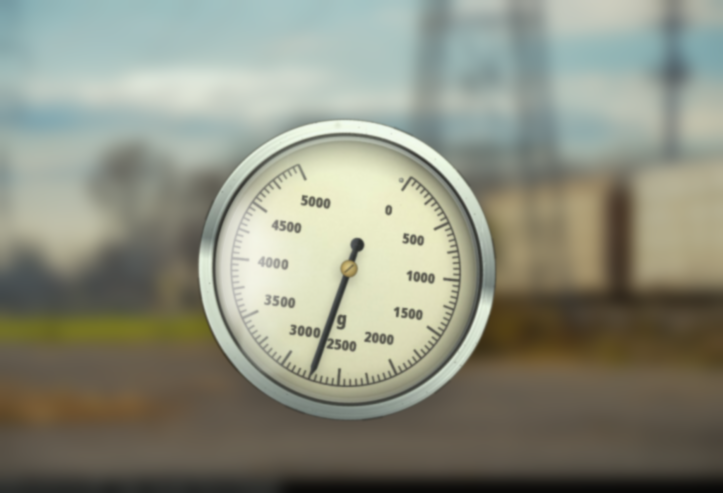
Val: 2750 g
